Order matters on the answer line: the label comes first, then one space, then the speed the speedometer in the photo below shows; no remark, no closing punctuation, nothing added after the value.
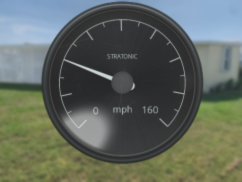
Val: 40 mph
